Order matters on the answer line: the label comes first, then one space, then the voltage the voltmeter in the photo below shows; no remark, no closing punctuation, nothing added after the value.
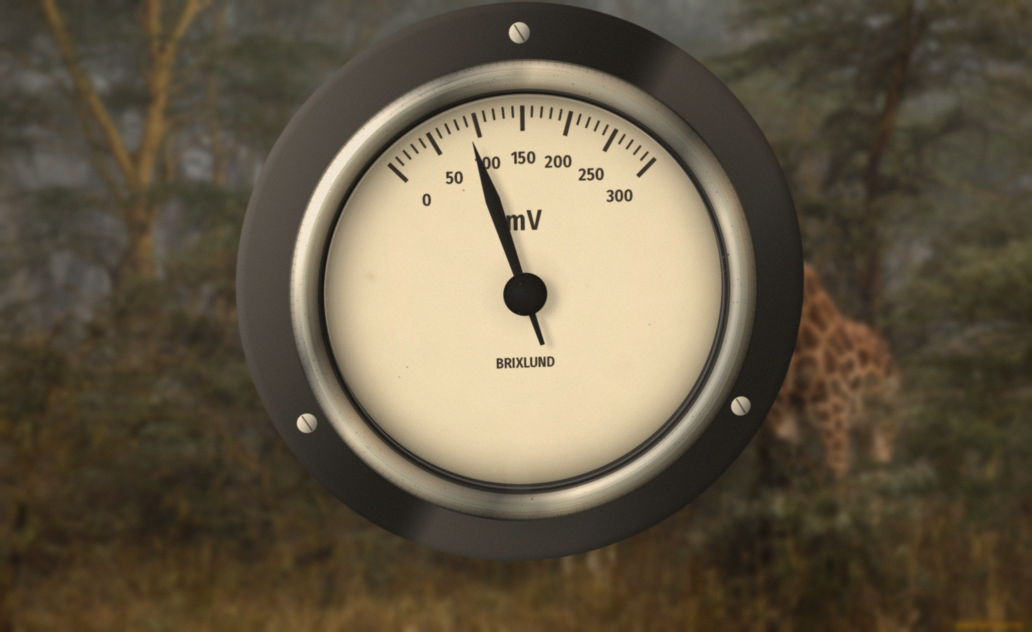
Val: 90 mV
